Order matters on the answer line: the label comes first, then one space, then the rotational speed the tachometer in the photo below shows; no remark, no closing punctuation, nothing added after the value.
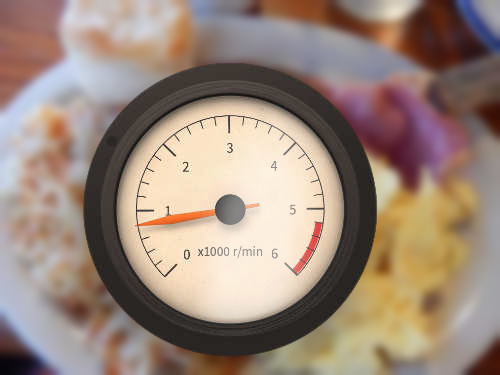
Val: 800 rpm
